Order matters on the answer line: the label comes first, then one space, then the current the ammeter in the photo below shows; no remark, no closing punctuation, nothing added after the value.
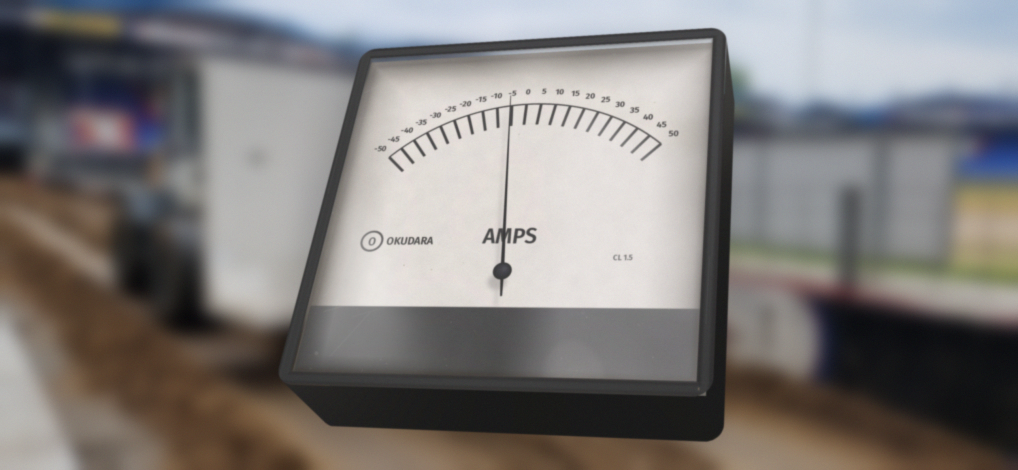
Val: -5 A
